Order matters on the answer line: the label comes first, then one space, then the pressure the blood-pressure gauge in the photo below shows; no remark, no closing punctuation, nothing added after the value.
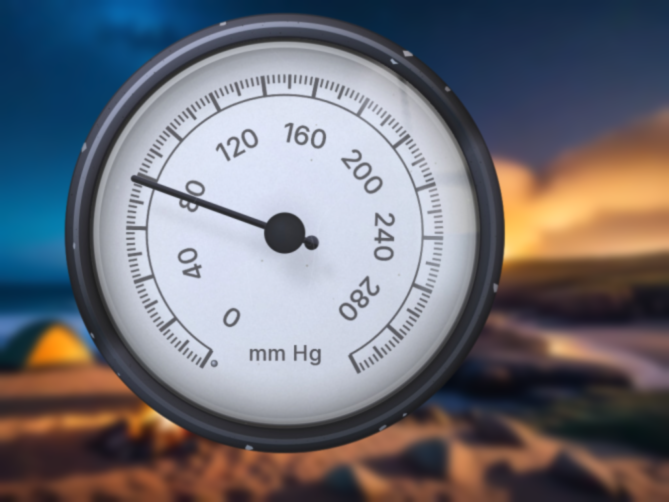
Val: 78 mmHg
